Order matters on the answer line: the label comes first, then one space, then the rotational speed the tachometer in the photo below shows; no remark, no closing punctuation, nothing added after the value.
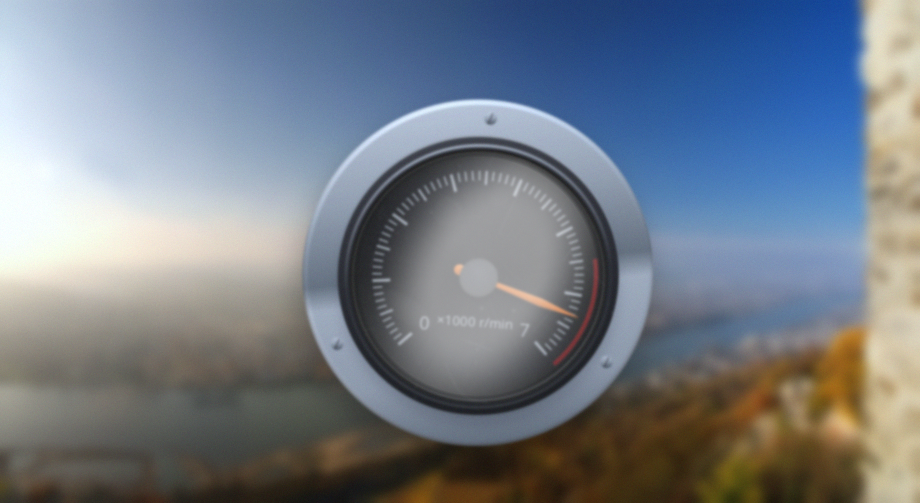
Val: 6300 rpm
